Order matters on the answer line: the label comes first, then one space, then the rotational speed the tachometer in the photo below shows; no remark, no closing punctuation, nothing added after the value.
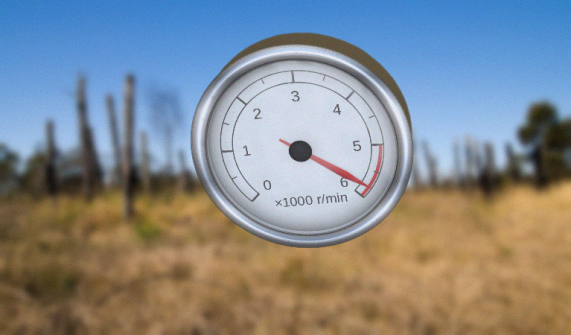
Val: 5750 rpm
